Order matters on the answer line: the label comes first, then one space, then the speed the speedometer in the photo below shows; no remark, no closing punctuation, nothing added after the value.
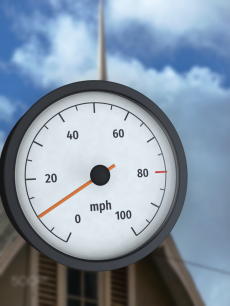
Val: 10 mph
